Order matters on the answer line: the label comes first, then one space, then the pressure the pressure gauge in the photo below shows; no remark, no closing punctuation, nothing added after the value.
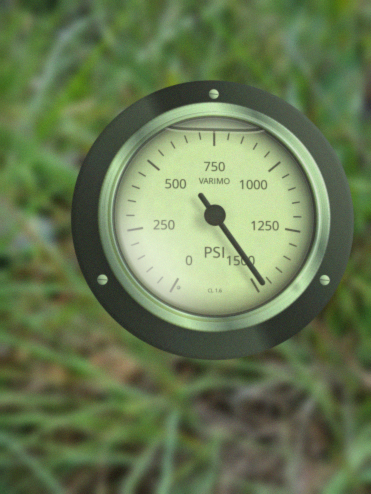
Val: 1475 psi
